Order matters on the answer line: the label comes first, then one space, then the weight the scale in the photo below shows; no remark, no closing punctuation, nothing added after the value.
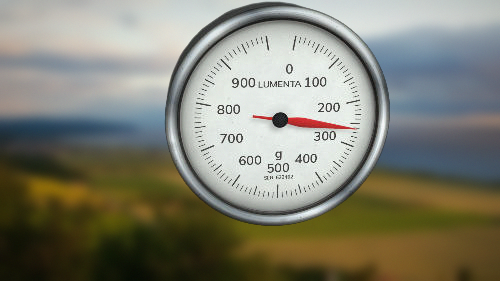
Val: 260 g
